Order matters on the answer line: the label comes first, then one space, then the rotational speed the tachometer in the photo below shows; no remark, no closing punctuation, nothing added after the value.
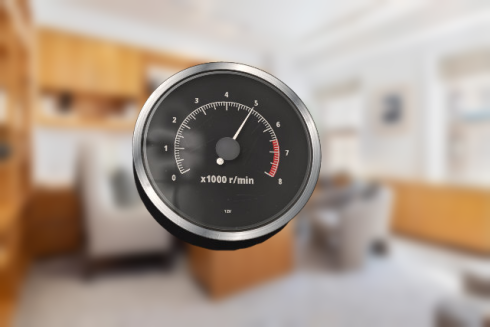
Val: 5000 rpm
